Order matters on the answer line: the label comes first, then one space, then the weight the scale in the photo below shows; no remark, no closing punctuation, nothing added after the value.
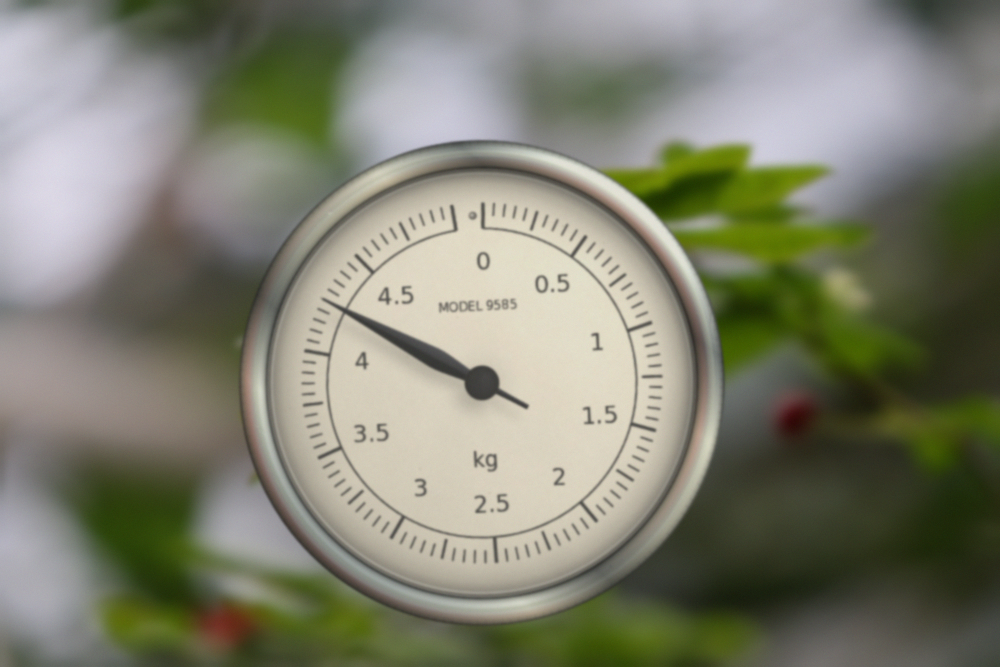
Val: 4.25 kg
